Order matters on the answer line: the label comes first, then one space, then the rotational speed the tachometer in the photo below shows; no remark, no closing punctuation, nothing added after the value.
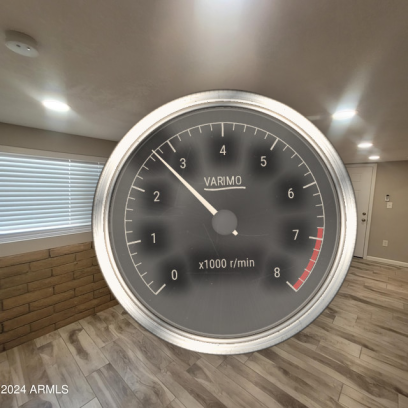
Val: 2700 rpm
